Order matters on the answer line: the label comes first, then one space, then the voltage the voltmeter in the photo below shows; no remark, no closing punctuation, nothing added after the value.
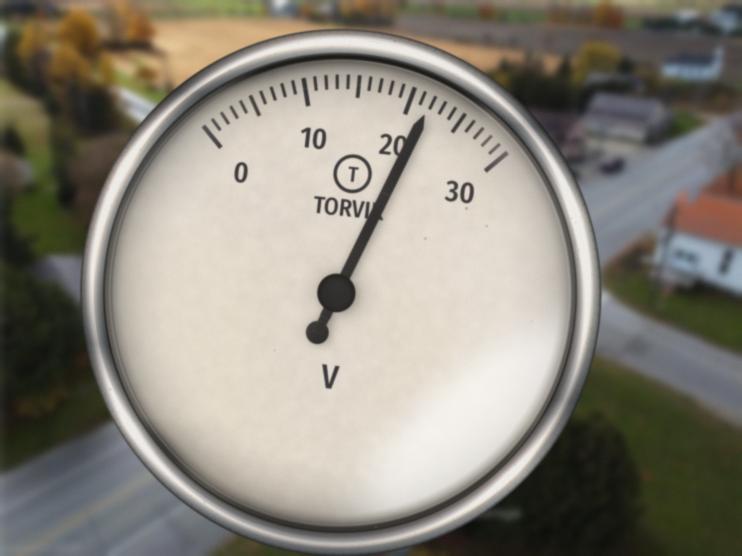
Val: 22 V
